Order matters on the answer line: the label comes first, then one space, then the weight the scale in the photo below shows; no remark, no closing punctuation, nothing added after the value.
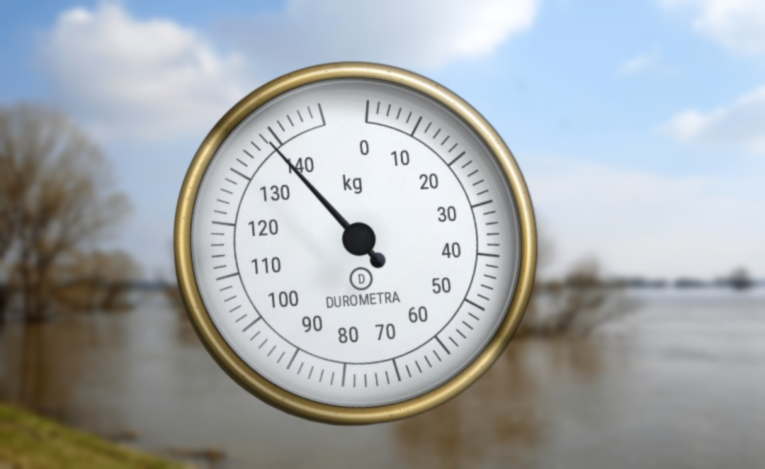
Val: 138 kg
